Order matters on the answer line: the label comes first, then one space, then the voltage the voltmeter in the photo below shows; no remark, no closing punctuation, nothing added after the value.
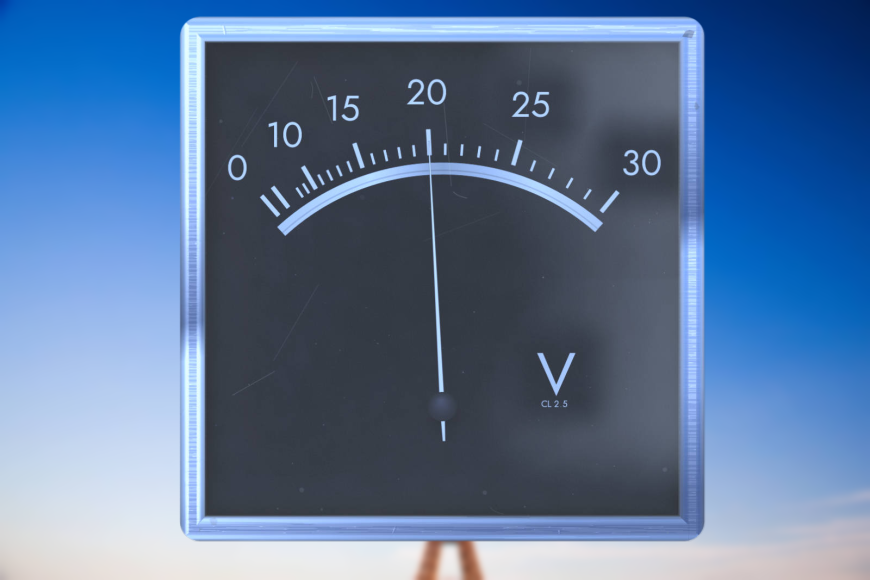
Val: 20 V
